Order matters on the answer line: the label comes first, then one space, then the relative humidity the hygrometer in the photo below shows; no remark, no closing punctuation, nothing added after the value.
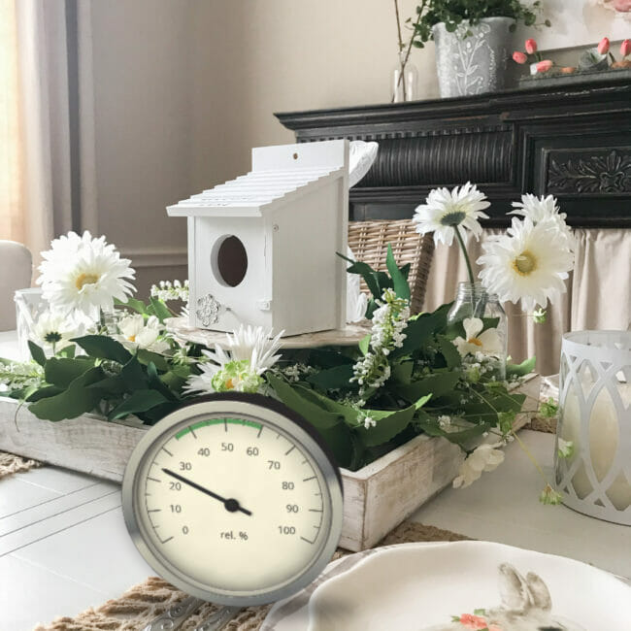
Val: 25 %
